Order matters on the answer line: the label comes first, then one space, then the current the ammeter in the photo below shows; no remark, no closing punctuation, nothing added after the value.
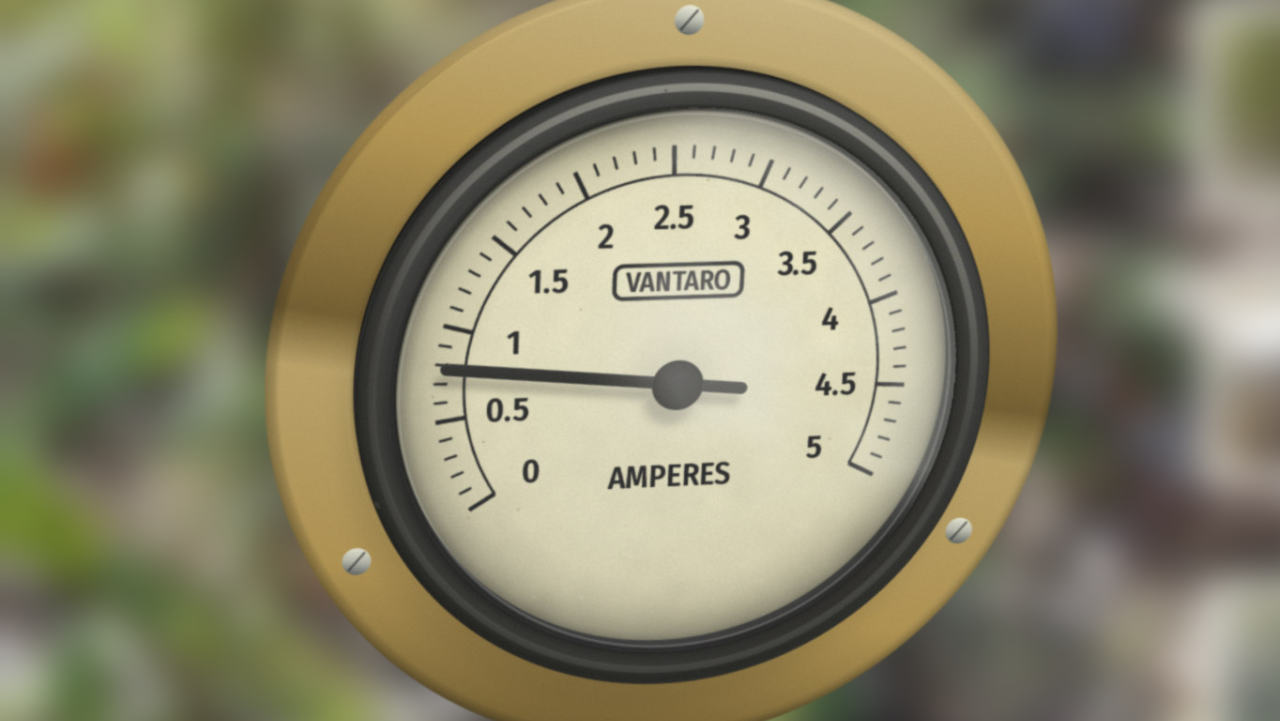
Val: 0.8 A
